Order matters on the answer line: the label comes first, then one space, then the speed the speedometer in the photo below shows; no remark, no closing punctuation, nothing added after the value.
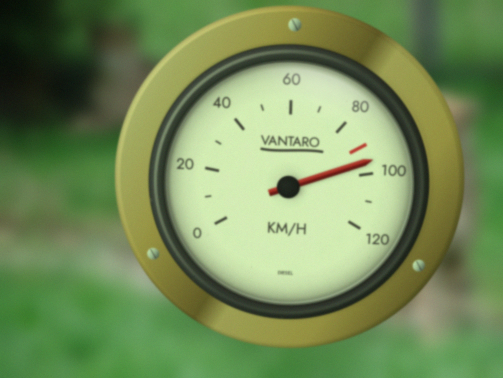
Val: 95 km/h
